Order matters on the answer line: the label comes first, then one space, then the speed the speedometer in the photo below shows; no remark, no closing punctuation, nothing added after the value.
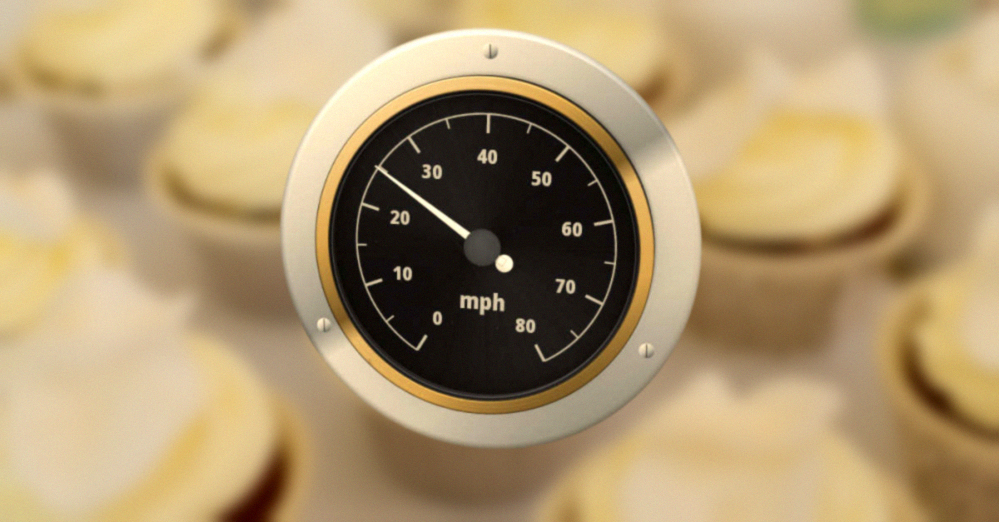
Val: 25 mph
